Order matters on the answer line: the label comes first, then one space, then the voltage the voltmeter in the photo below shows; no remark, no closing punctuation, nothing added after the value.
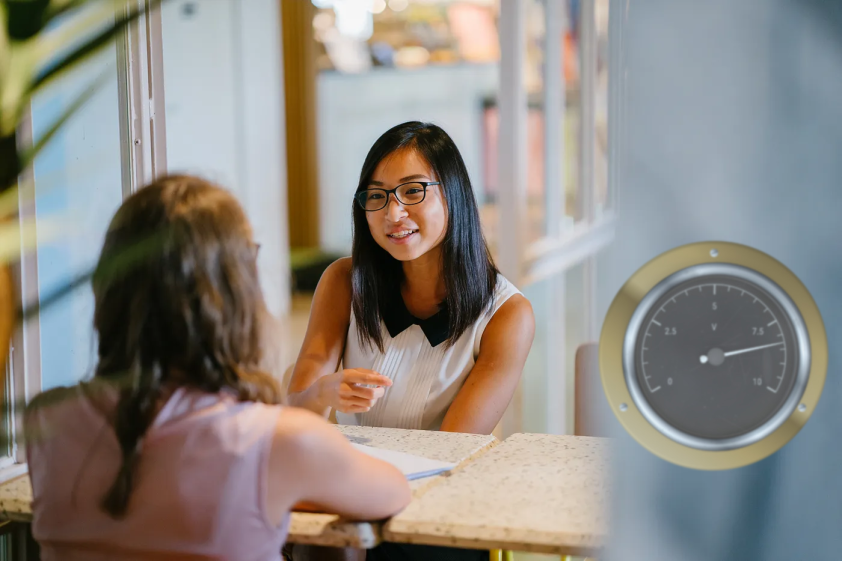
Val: 8.25 V
